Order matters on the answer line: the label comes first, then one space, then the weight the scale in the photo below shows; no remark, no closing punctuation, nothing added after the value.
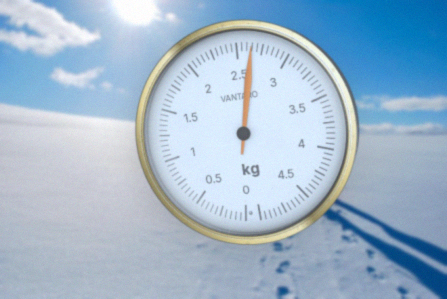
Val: 2.65 kg
